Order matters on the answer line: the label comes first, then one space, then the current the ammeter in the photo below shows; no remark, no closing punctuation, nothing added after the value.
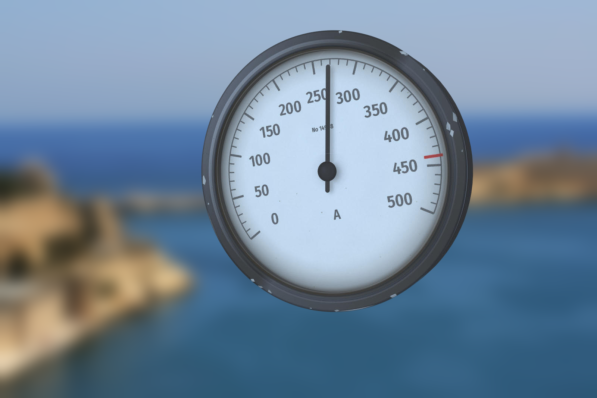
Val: 270 A
